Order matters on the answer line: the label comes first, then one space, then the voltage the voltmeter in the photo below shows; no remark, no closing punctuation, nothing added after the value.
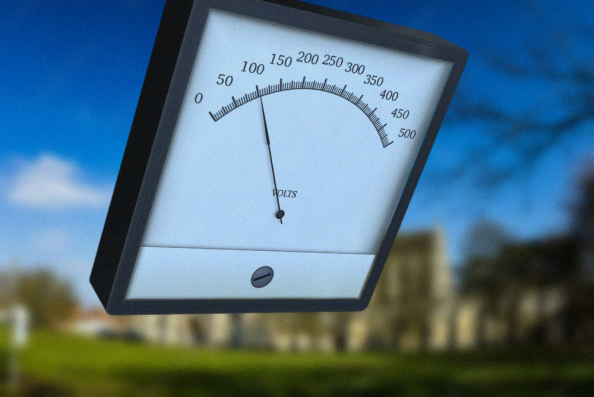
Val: 100 V
